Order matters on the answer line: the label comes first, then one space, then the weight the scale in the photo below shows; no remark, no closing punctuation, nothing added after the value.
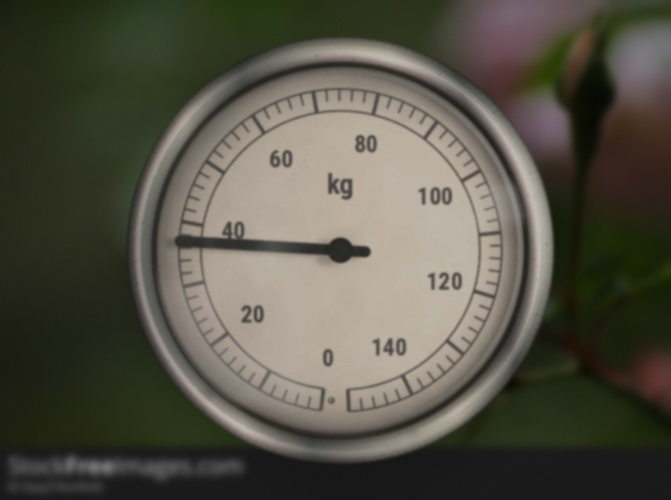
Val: 37 kg
